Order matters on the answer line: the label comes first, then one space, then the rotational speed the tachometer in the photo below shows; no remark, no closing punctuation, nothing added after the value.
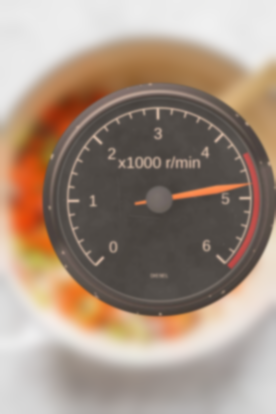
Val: 4800 rpm
